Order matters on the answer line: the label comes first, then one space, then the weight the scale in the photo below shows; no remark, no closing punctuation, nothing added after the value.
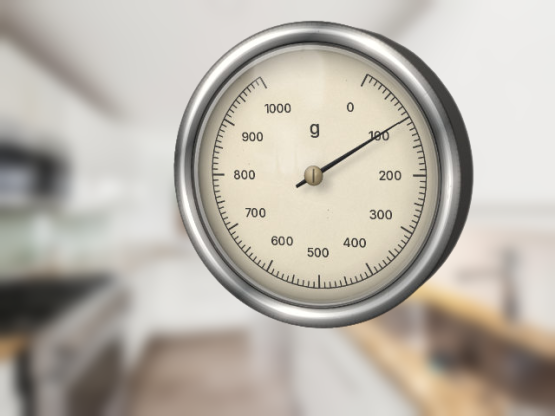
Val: 100 g
